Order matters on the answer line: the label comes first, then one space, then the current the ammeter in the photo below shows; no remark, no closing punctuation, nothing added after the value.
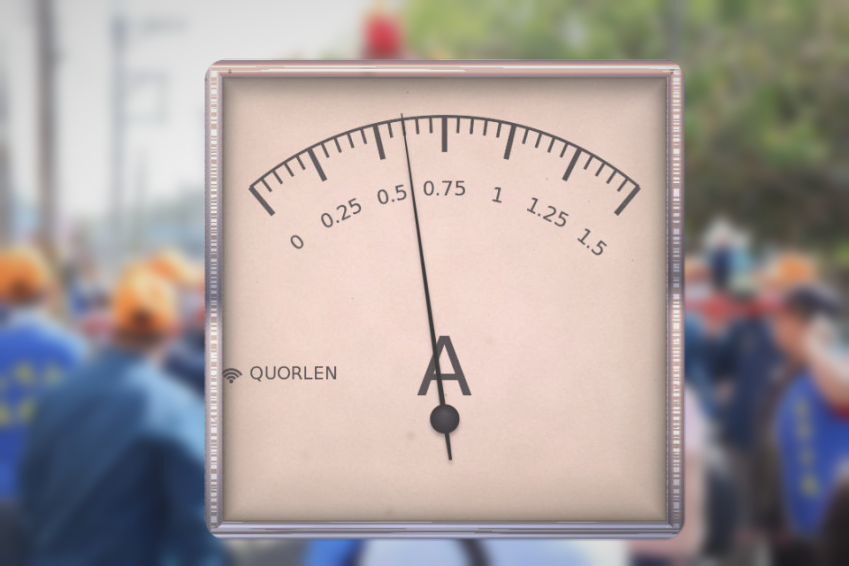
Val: 0.6 A
